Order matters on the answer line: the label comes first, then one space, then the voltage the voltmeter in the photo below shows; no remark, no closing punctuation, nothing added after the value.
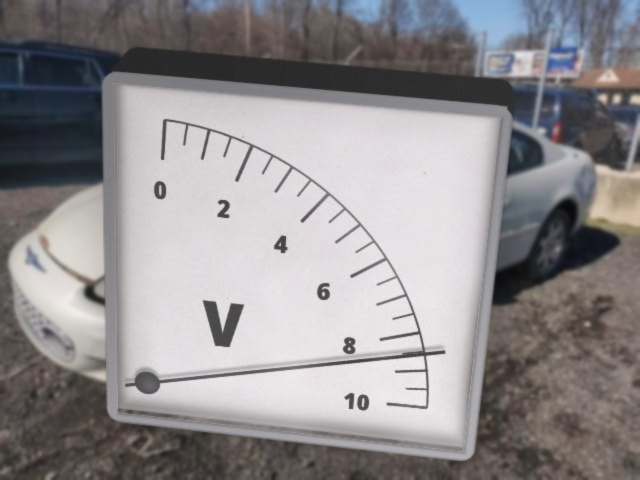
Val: 8.5 V
